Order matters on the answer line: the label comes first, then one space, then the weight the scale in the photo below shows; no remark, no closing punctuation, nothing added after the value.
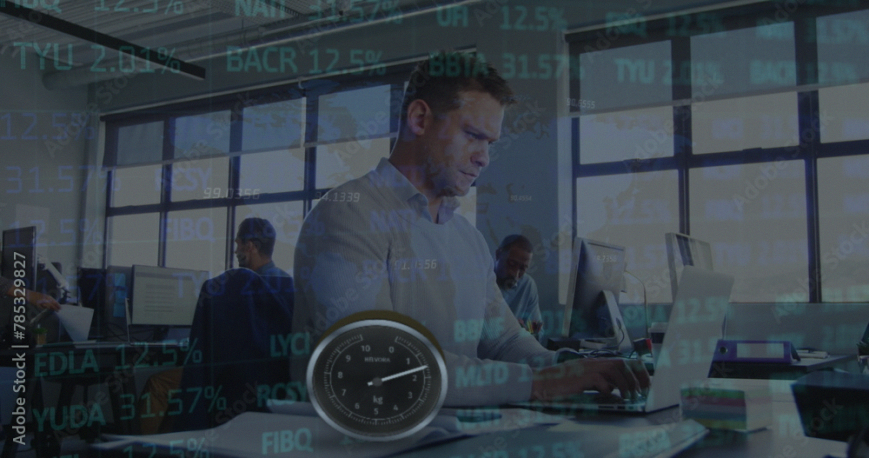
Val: 1.5 kg
